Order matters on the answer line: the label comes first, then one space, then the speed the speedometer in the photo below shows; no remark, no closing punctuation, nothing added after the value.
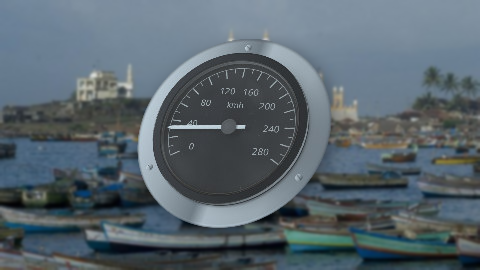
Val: 30 km/h
